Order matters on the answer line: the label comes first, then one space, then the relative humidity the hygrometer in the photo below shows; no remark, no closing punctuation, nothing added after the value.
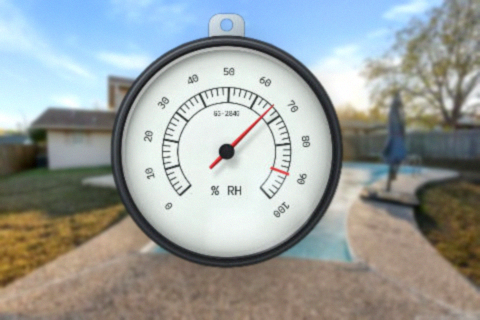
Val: 66 %
